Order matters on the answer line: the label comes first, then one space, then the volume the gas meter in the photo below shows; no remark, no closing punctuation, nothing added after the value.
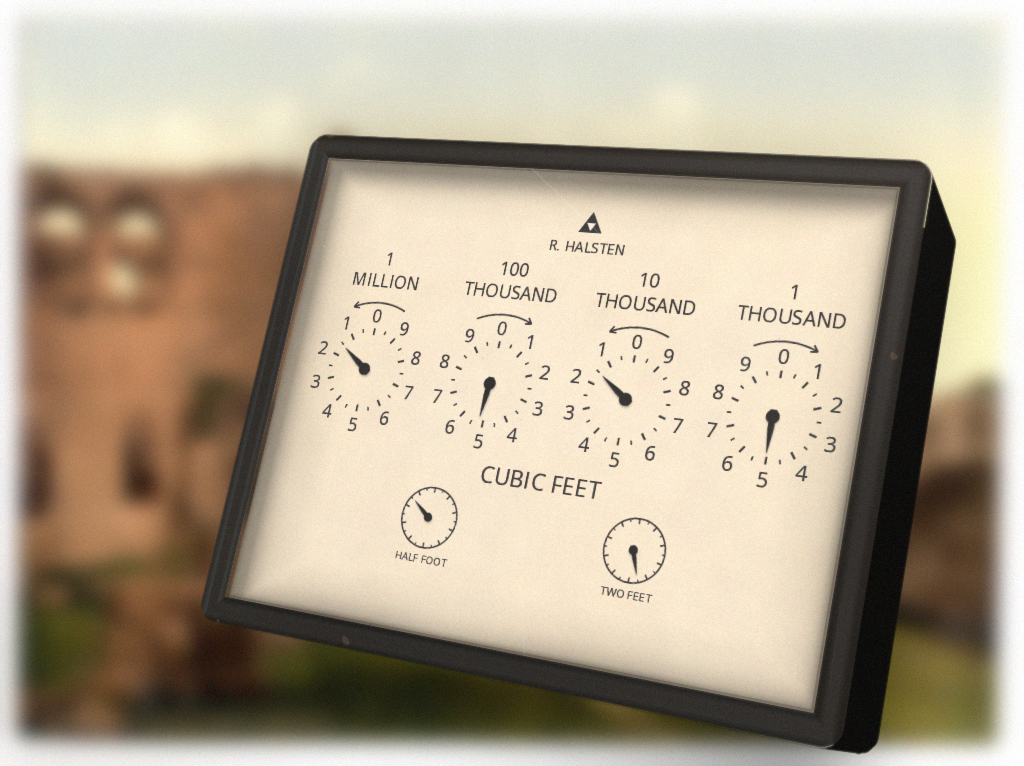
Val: 151500 ft³
